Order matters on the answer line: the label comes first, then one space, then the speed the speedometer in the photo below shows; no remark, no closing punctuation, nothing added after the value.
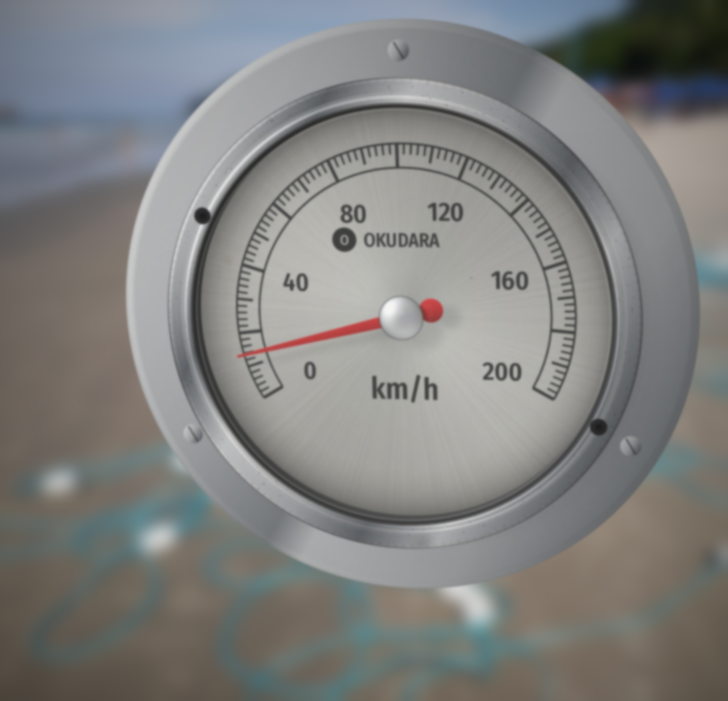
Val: 14 km/h
